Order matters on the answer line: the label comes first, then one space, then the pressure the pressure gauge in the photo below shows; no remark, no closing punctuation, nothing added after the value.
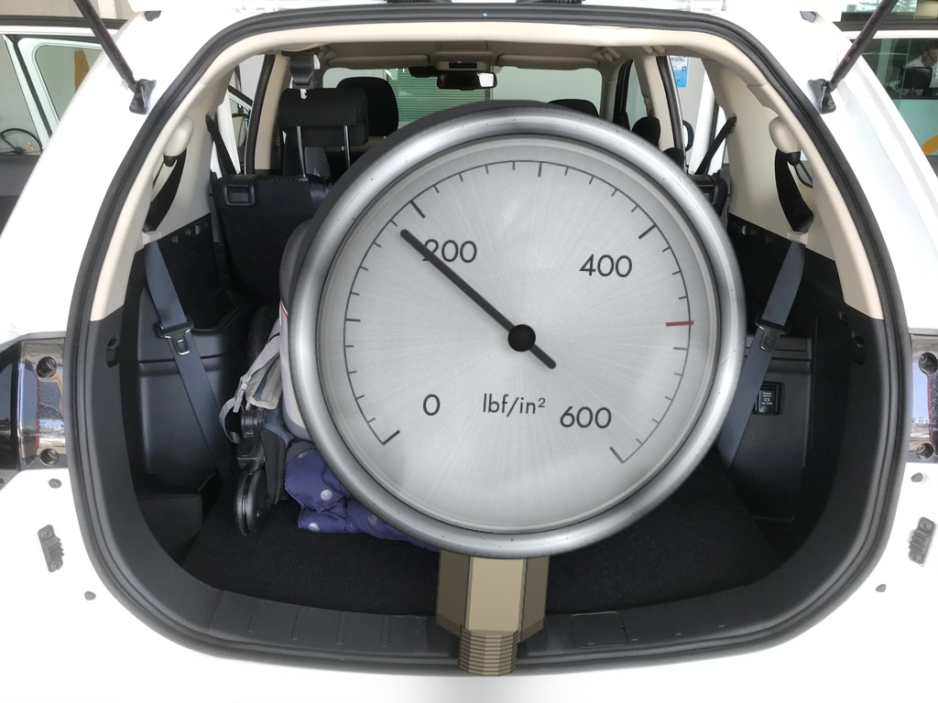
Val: 180 psi
